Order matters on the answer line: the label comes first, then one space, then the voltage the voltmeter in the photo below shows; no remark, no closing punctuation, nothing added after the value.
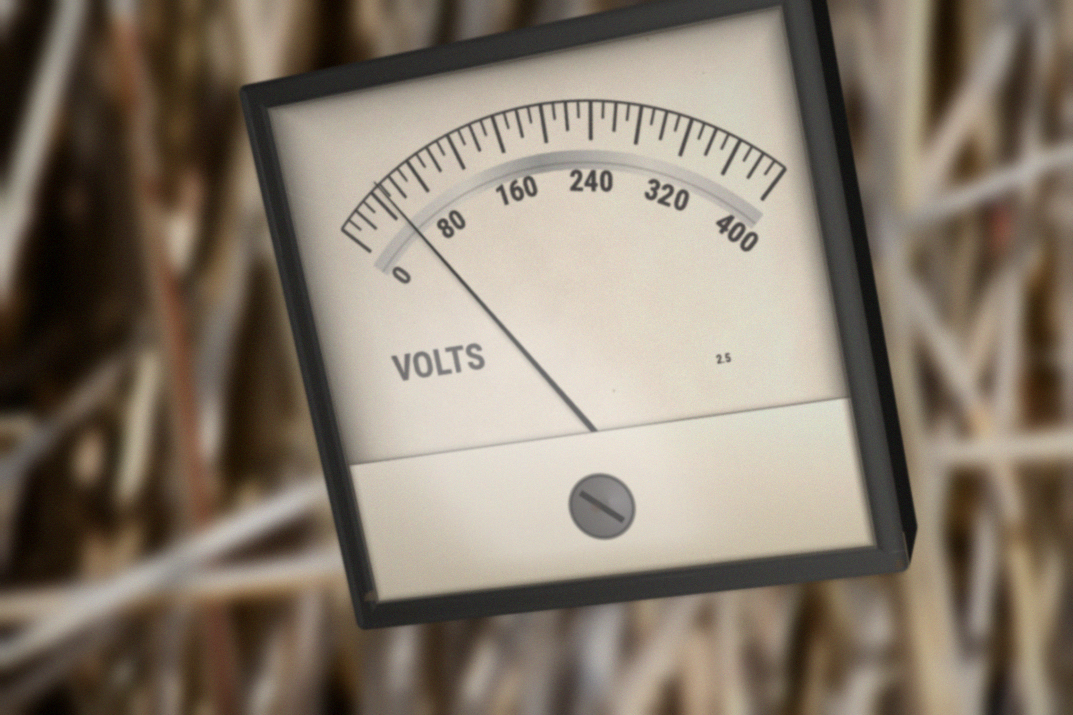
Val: 50 V
